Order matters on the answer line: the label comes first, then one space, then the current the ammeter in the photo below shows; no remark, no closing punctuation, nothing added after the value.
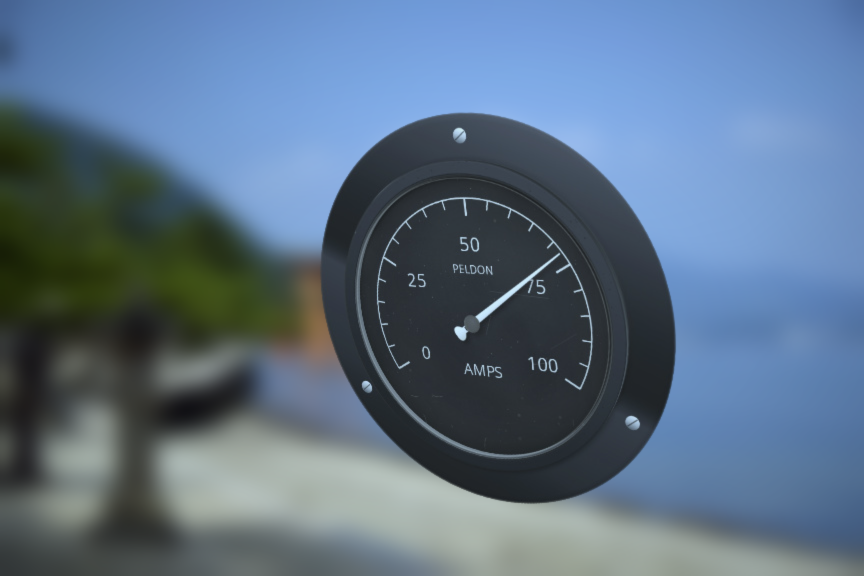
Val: 72.5 A
